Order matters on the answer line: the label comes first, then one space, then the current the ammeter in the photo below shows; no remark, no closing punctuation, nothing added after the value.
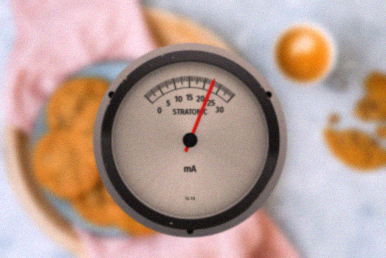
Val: 22.5 mA
